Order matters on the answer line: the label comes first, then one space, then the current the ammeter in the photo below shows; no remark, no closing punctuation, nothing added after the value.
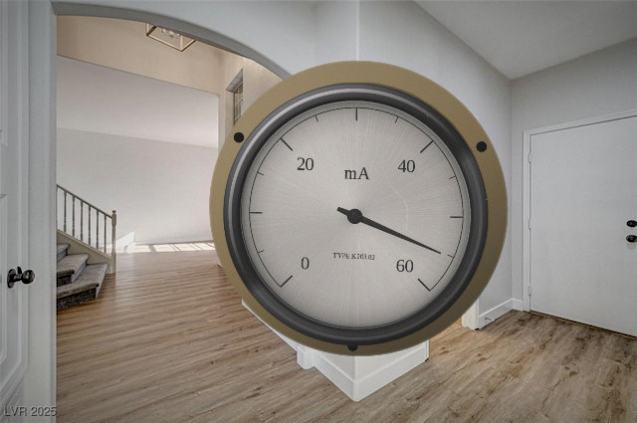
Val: 55 mA
